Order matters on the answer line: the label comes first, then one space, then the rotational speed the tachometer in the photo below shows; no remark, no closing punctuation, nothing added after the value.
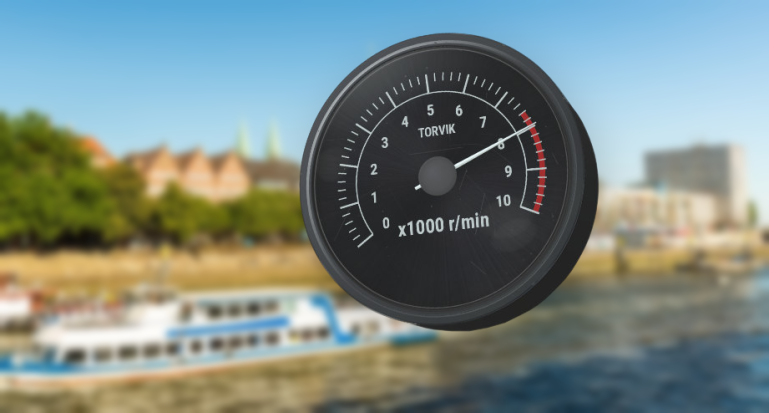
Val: 8000 rpm
